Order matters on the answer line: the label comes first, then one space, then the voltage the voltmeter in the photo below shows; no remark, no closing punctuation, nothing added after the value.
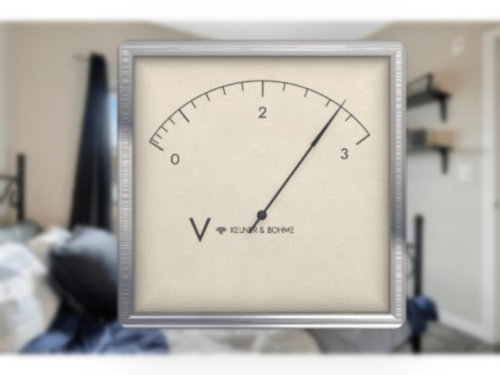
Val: 2.7 V
